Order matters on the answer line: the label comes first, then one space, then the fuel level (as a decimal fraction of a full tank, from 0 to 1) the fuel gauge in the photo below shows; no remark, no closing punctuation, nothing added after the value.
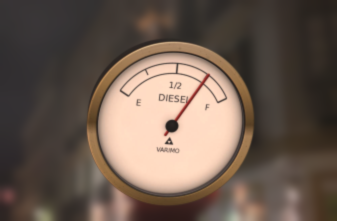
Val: 0.75
